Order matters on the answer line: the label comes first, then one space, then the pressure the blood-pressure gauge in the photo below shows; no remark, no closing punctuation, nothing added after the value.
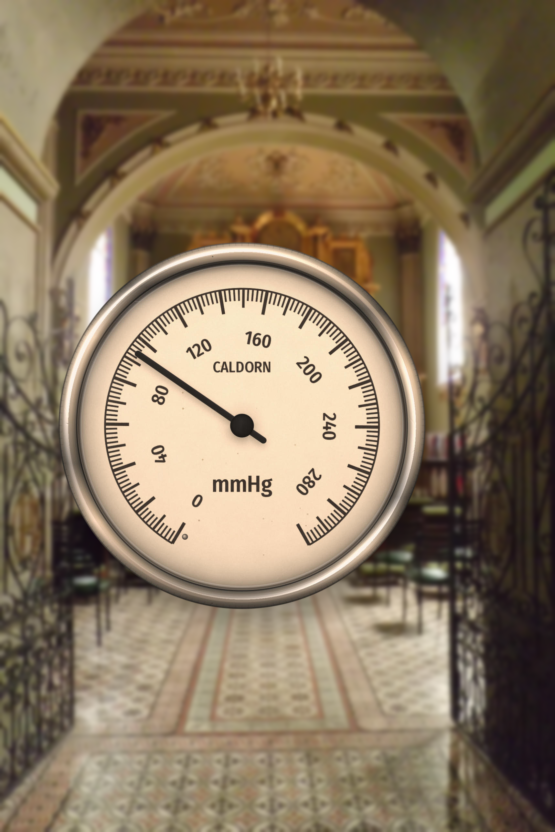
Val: 94 mmHg
